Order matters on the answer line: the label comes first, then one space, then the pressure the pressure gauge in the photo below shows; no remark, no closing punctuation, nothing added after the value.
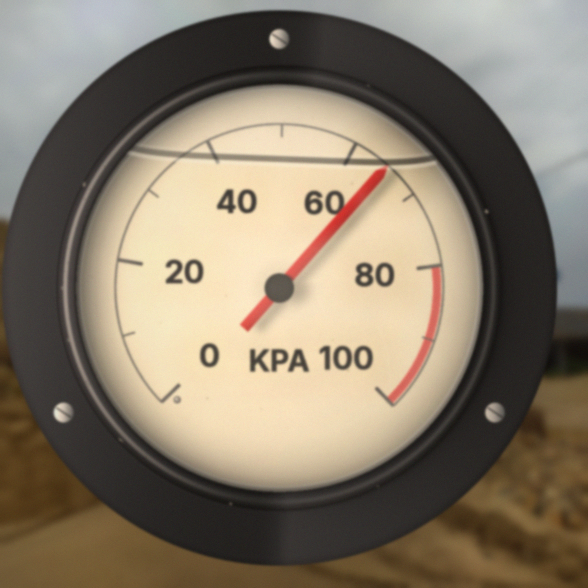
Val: 65 kPa
